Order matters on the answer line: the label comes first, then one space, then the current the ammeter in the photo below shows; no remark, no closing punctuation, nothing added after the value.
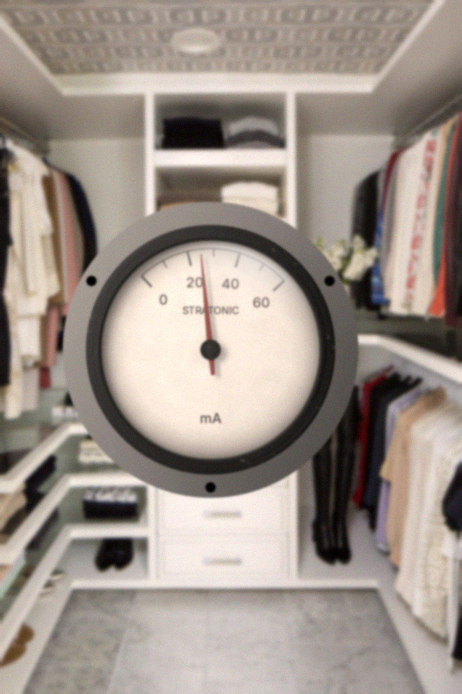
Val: 25 mA
